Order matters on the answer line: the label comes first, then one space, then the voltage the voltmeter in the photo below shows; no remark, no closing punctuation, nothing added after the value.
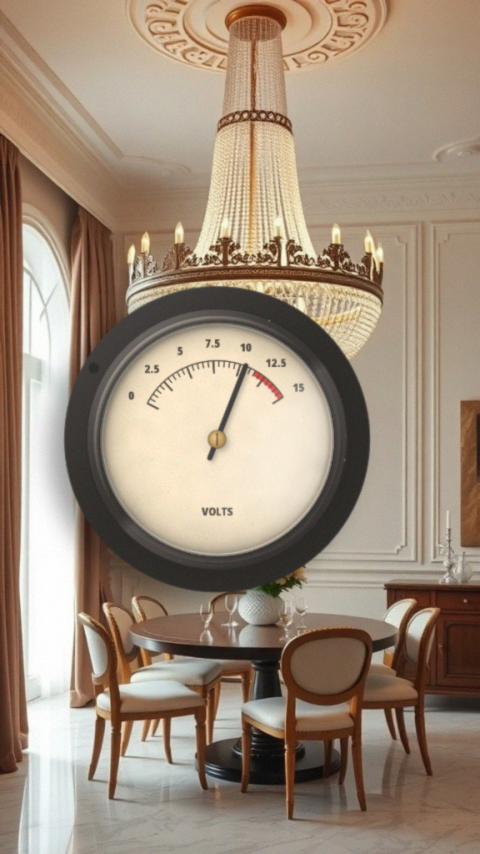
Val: 10.5 V
